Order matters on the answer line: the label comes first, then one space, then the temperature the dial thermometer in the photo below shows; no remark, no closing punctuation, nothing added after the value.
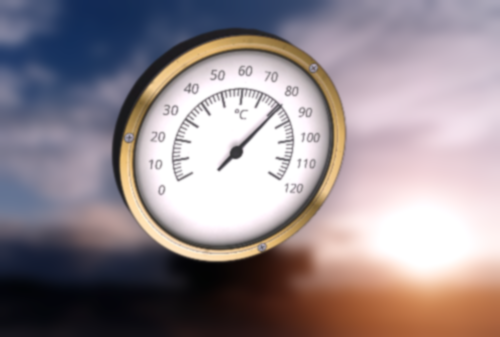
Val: 80 °C
